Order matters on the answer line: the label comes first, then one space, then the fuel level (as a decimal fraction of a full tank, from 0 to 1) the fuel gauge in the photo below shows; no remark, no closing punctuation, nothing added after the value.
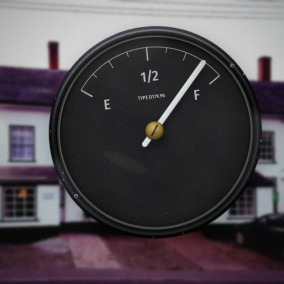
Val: 0.875
